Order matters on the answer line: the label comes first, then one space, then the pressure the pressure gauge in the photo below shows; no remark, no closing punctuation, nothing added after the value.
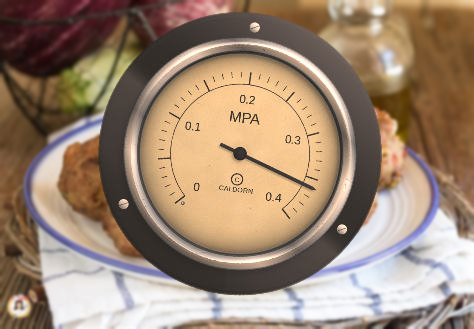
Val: 0.36 MPa
